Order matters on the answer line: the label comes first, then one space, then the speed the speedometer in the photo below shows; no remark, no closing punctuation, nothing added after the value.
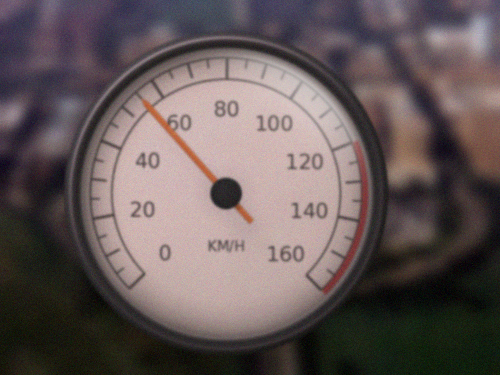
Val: 55 km/h
